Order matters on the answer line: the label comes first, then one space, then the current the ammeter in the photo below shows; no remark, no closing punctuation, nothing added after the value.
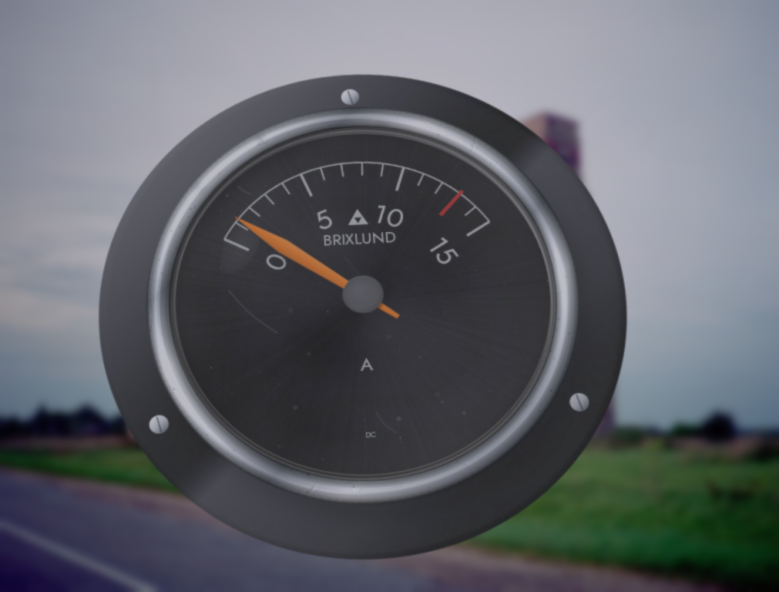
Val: 1 A
